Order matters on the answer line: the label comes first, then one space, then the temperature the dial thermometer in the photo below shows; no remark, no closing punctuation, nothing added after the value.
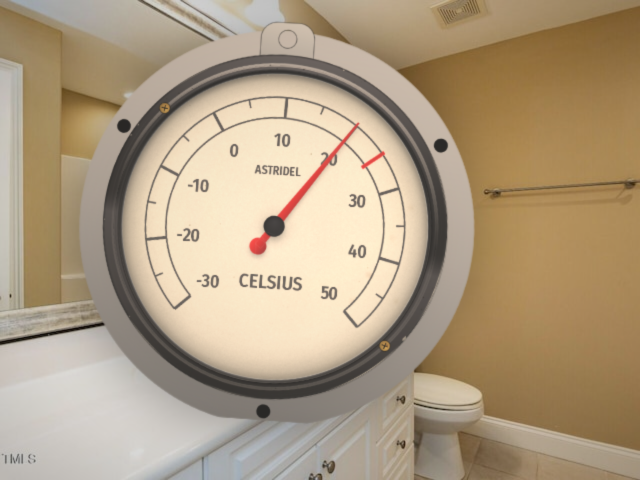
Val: 20 °C
